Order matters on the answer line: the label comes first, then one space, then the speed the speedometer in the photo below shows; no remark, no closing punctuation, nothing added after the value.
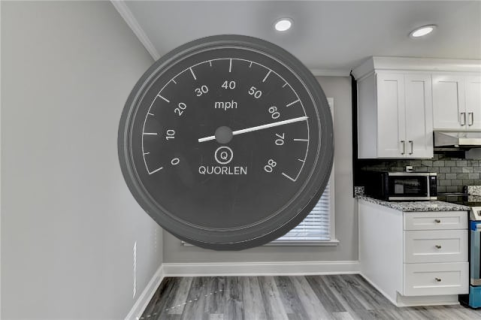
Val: 65 mph
